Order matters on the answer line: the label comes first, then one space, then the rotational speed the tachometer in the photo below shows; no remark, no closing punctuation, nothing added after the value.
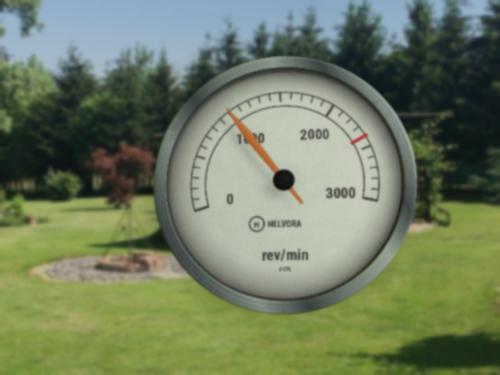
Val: 1000 rpm
